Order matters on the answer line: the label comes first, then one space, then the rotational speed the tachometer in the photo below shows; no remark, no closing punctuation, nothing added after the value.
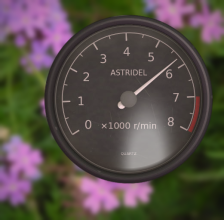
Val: 5750 rpm
